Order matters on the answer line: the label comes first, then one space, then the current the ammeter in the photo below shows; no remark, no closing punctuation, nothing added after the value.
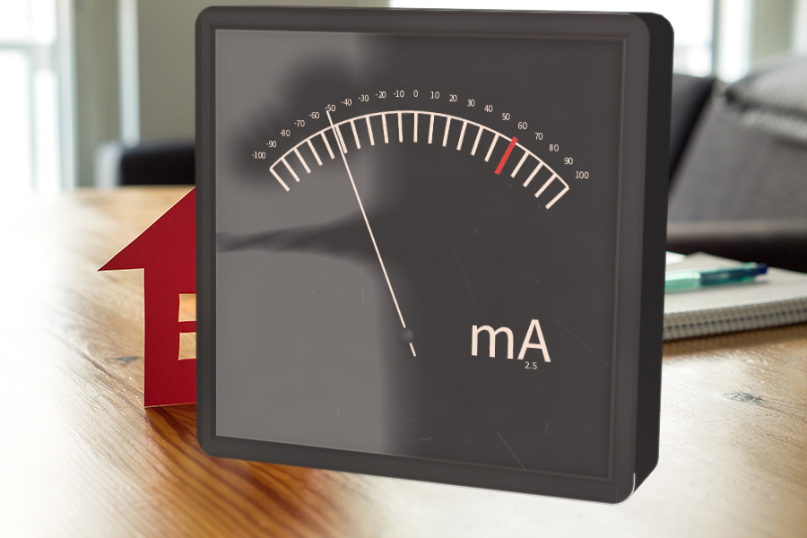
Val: -50 mA
